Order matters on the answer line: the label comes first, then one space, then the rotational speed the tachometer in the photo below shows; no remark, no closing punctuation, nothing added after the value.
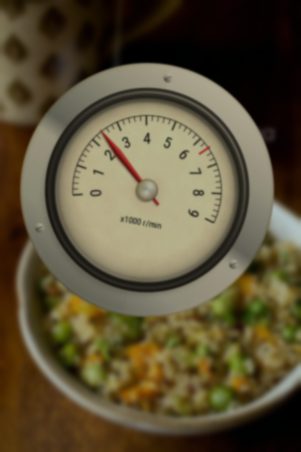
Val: 2400 rpm
